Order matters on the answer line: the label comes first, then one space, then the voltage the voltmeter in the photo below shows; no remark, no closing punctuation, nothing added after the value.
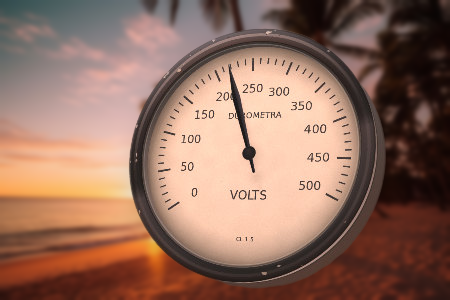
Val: 220 V
